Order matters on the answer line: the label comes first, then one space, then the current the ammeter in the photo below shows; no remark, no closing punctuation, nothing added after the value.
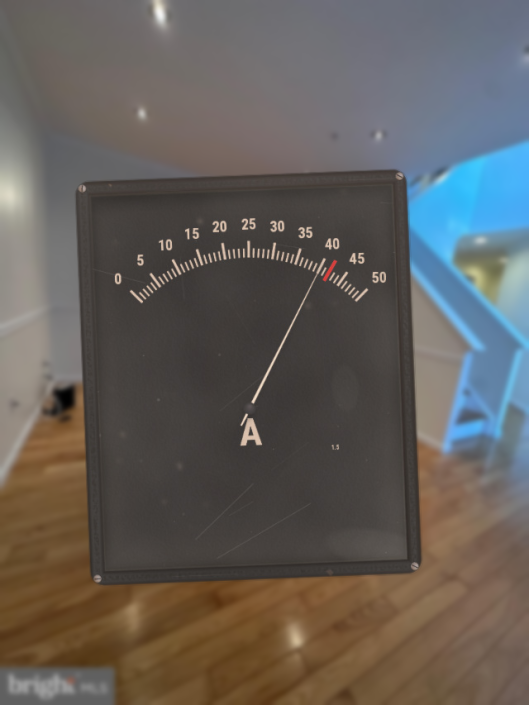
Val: 40 A
